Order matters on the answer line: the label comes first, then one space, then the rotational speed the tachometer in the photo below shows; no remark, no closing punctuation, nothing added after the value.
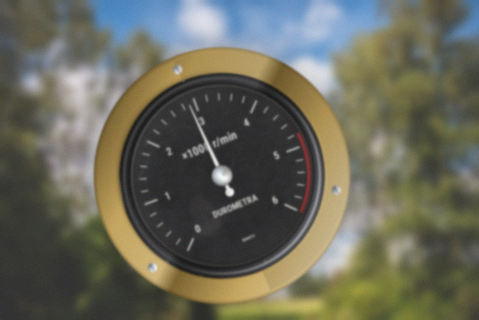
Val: 2900 rpm
